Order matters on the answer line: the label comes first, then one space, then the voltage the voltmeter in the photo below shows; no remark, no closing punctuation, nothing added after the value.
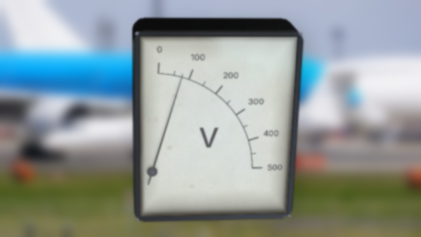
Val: 75 V
